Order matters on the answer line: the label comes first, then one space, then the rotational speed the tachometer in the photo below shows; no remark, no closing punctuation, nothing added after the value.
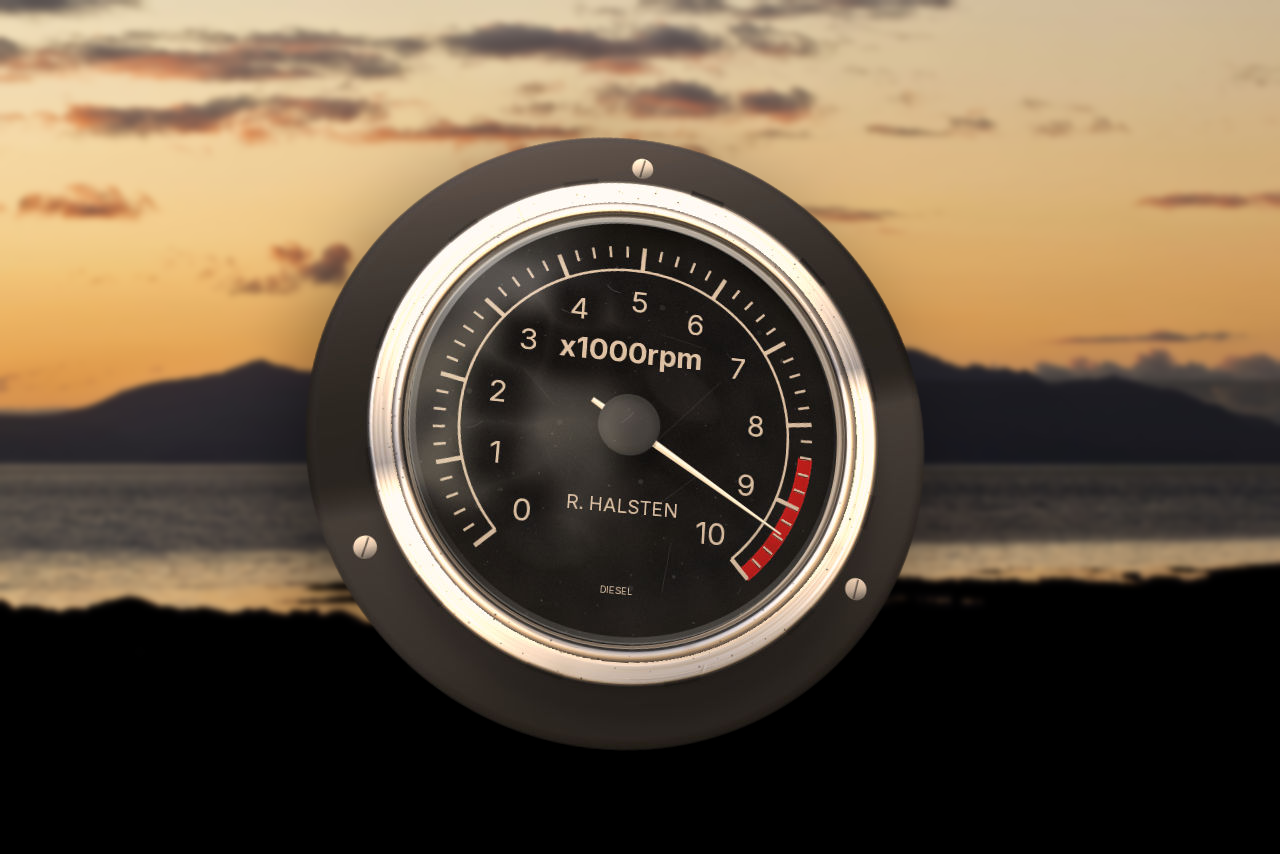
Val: 9400 rpm
